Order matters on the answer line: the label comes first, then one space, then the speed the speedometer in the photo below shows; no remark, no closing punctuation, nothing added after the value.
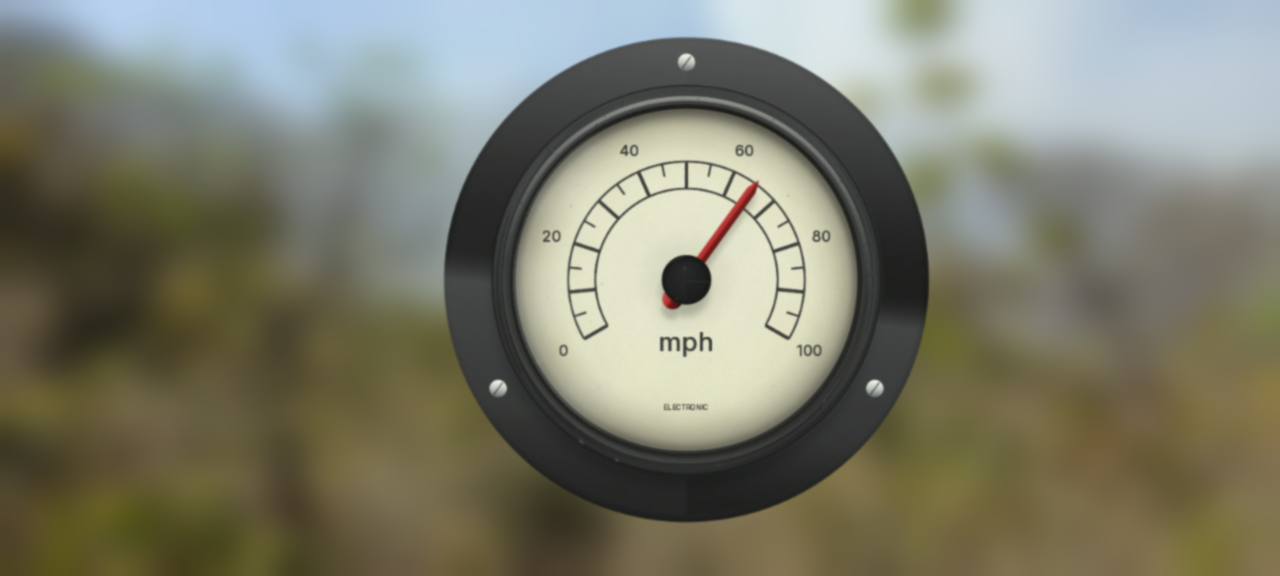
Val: 65 mph
